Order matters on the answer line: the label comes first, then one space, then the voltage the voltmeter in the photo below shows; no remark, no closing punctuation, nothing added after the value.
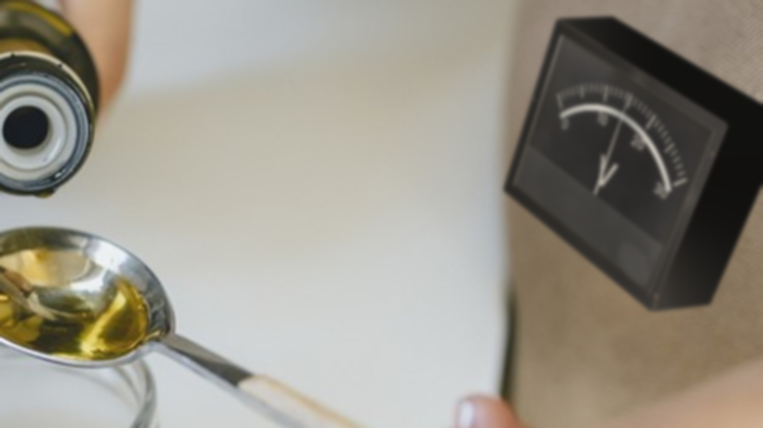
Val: 15 V
